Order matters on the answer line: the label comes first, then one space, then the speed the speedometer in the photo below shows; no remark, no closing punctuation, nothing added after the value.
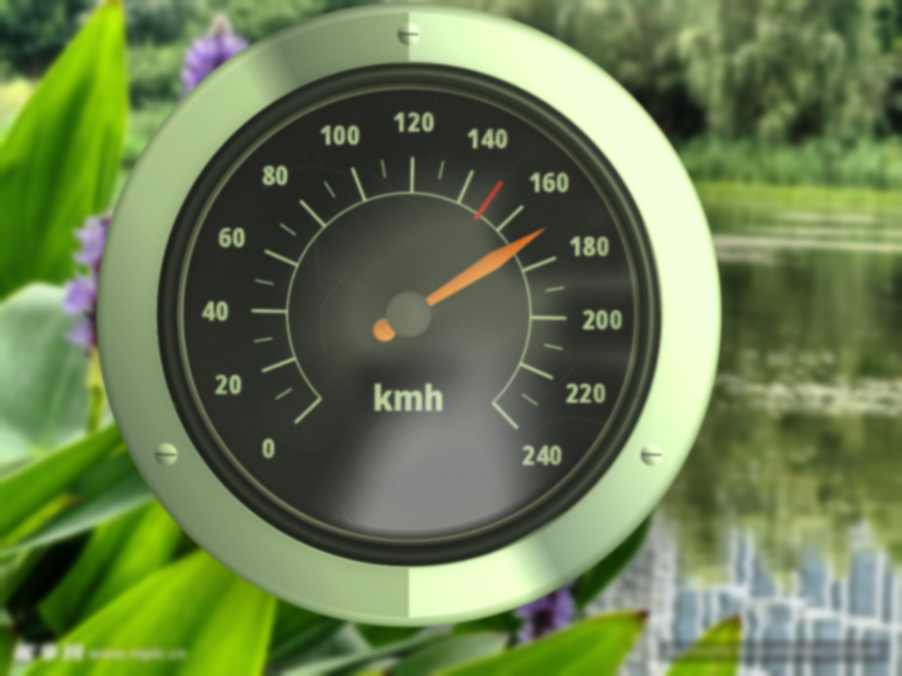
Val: 170 km/h
